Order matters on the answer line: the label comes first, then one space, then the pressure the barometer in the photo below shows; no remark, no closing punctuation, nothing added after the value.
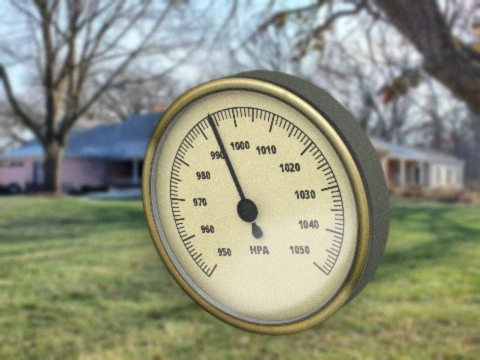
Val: 995 hPa
